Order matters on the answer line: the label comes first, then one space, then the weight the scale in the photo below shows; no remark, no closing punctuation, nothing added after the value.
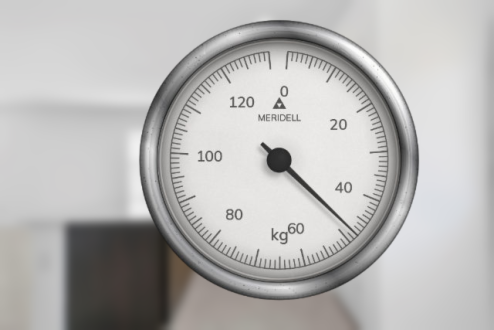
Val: 48 kg
